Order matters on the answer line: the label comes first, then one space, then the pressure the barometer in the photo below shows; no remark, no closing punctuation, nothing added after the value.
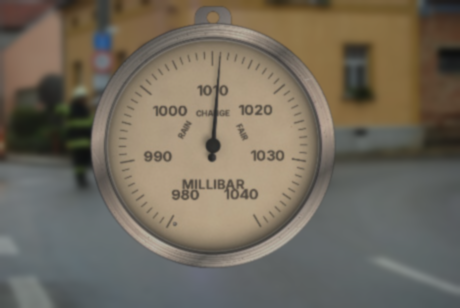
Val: 1011 mbar
